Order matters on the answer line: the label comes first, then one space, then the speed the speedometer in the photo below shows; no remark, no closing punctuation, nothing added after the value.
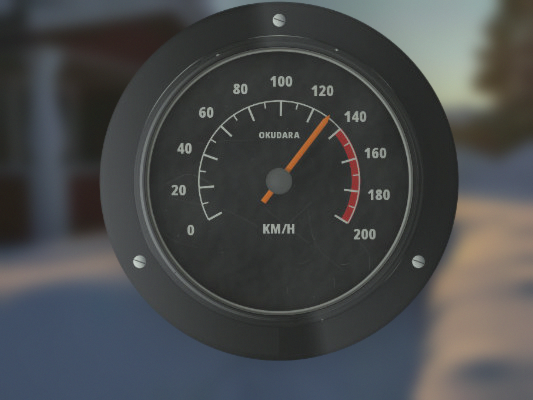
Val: 130 km/h
